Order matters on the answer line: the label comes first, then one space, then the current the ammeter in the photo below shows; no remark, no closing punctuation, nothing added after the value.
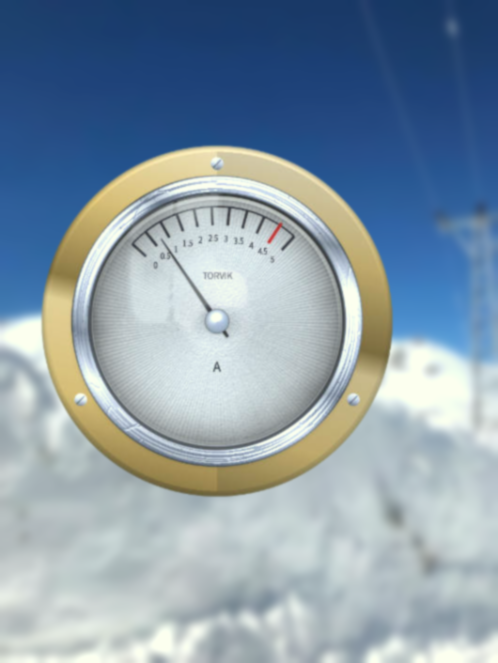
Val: 0.75 A
